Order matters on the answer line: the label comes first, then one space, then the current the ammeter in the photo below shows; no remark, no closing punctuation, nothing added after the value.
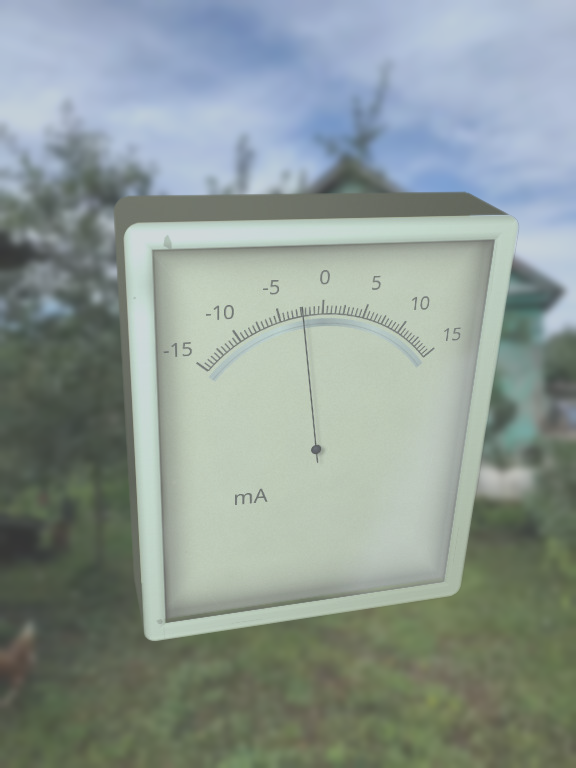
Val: -2.5 mA
